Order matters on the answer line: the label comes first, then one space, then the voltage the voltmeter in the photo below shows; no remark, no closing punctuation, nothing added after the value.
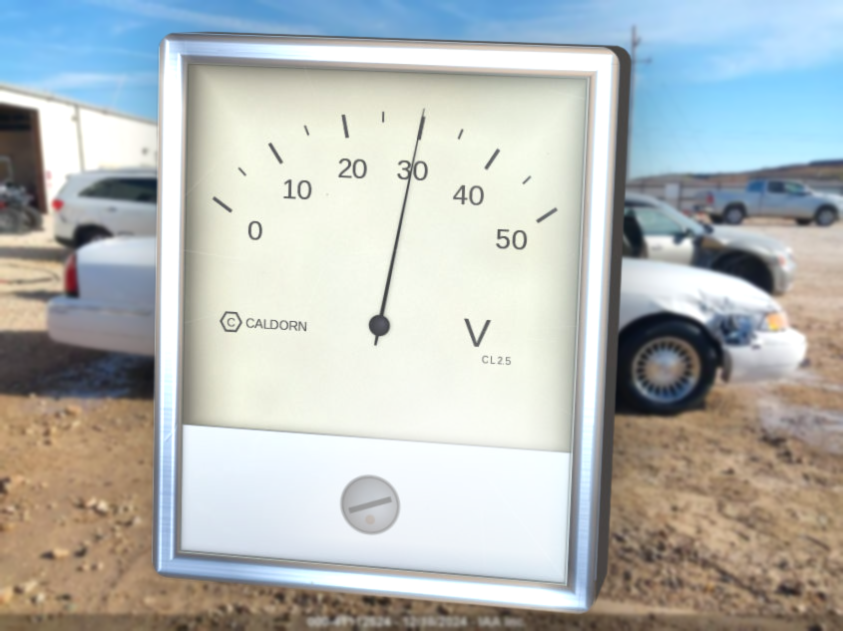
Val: 30 V
